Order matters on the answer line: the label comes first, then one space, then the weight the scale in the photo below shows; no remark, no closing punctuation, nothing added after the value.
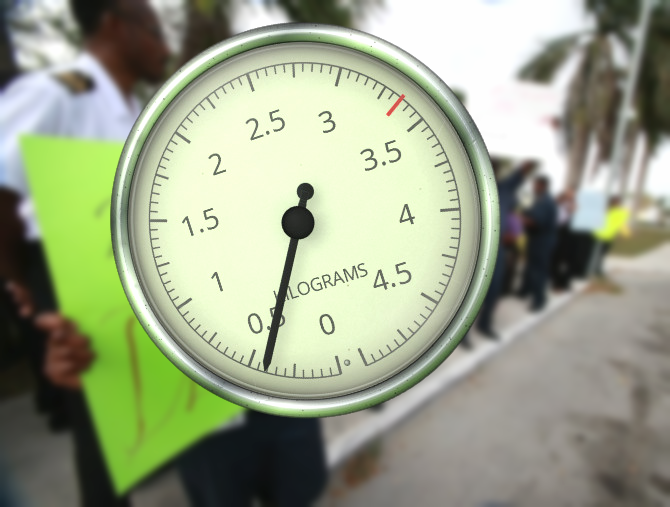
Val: 0.4 kg
